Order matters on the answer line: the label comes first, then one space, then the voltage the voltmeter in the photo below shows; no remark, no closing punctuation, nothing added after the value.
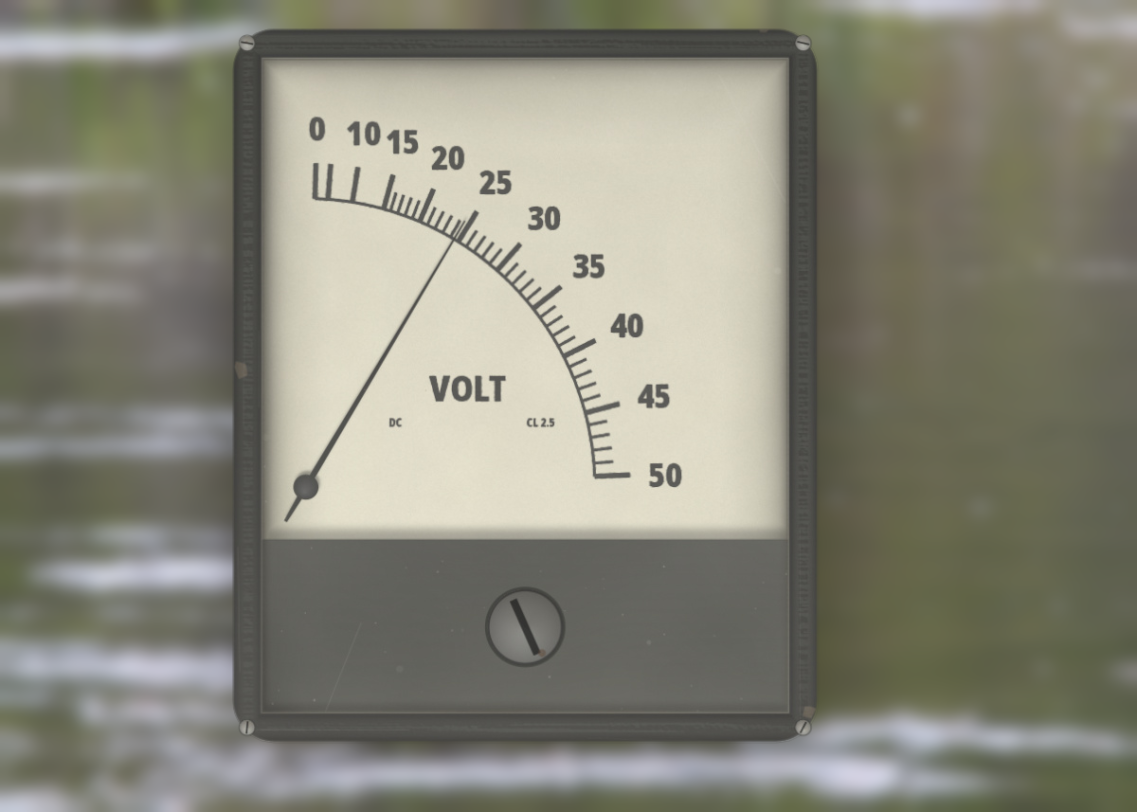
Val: 24.5 V
